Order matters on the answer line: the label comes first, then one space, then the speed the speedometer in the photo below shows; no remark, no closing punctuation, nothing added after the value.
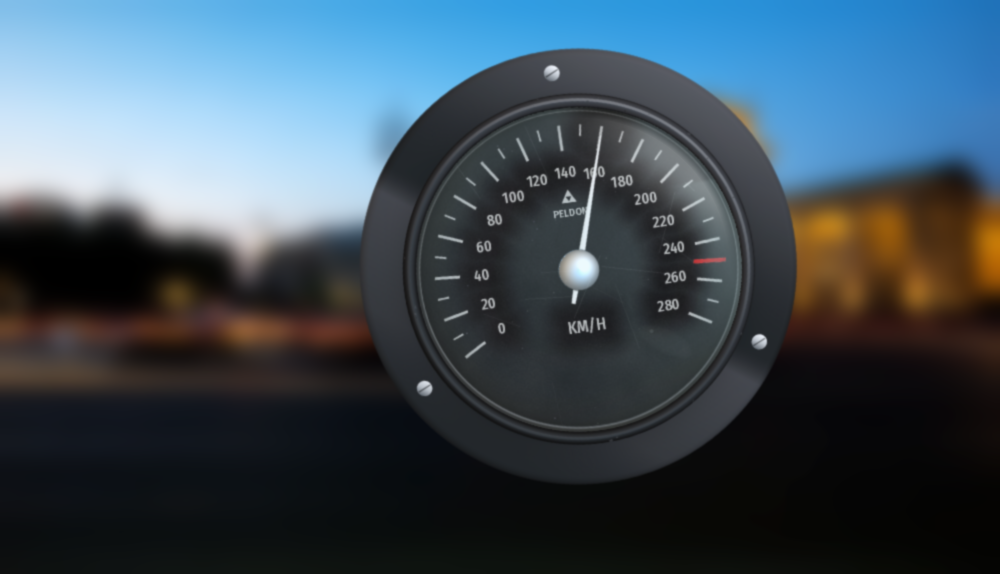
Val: 160 km/h
